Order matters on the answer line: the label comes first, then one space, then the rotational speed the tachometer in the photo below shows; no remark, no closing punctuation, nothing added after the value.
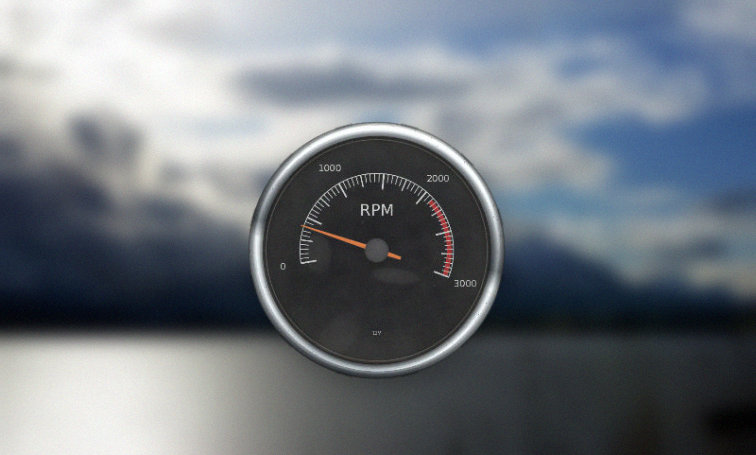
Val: 400 rpm
